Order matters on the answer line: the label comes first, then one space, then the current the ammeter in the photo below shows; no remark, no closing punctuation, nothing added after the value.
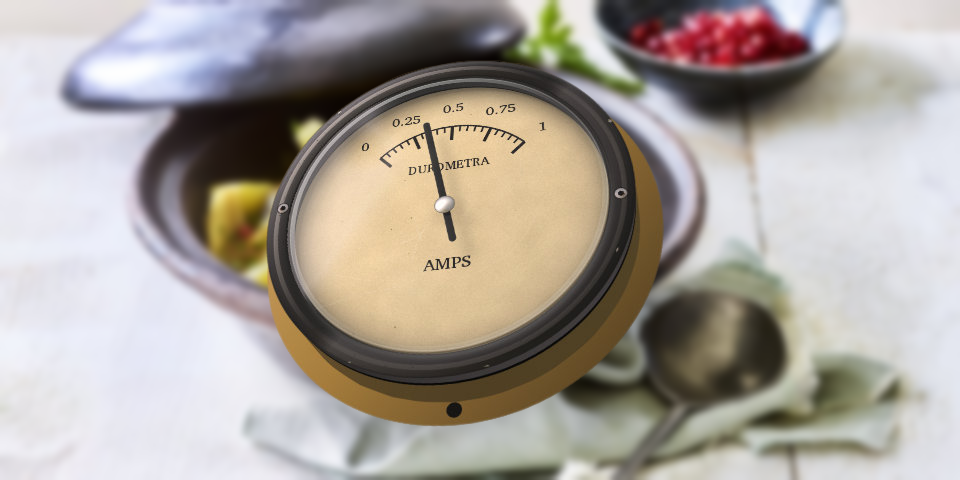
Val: 0.35 A
